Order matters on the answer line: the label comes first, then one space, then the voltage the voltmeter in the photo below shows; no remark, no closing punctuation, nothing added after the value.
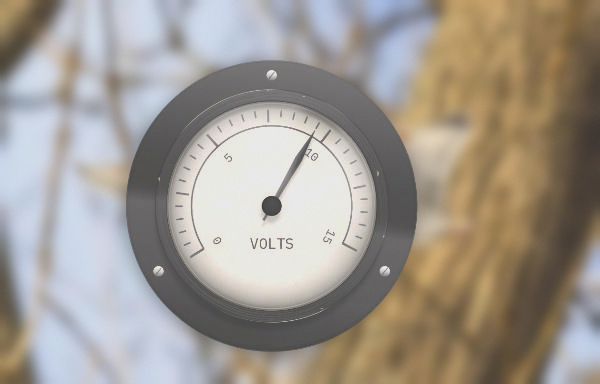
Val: 9.5 V
